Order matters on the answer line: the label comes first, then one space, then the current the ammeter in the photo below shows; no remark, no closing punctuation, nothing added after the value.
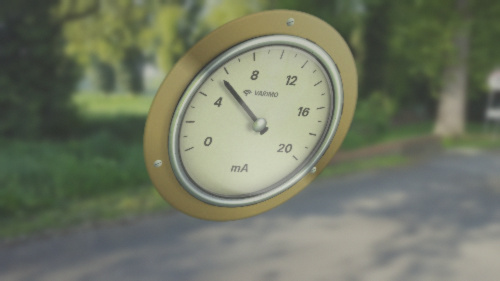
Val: 5.5 mA
